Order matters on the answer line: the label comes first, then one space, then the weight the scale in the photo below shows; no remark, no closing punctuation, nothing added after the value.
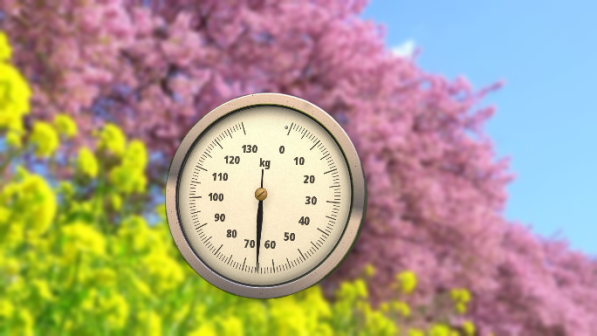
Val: 65 kg
